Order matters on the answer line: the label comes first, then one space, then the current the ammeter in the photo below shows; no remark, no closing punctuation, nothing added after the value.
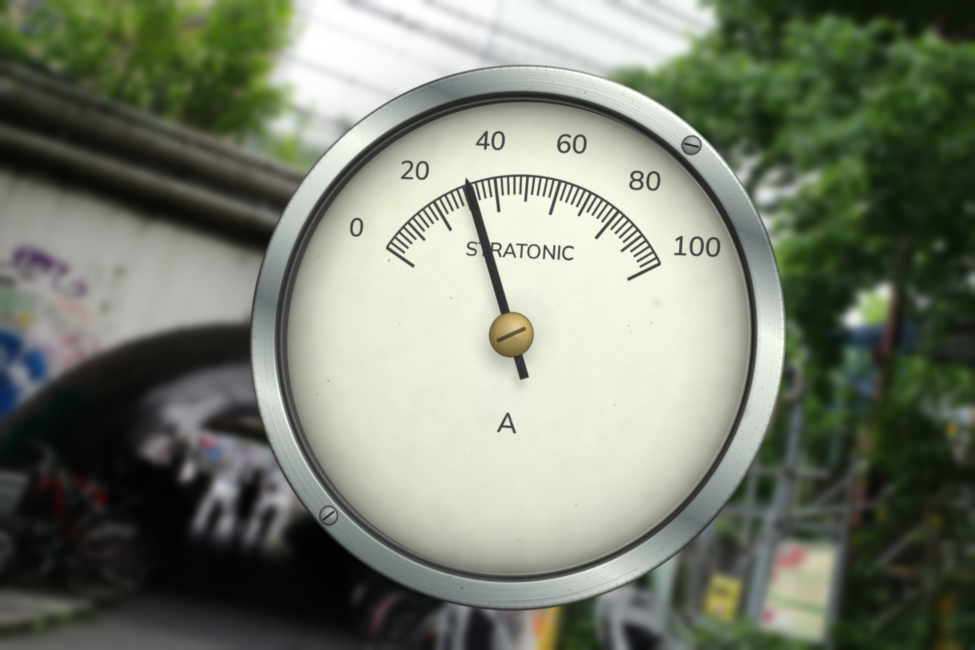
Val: 32 A
